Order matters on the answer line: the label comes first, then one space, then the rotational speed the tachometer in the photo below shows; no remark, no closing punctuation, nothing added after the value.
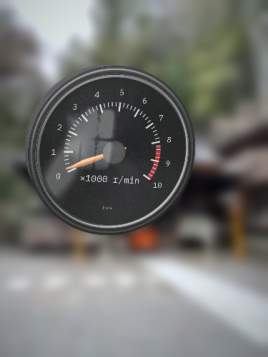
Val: 200 rpm
